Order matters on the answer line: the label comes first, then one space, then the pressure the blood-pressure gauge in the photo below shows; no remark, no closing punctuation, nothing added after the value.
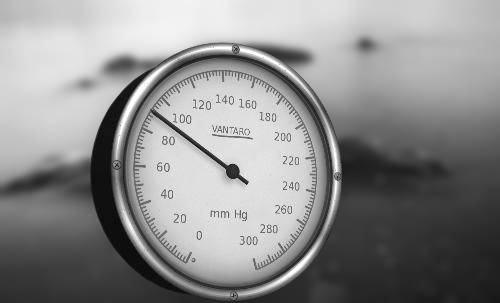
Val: 90 mmHg
